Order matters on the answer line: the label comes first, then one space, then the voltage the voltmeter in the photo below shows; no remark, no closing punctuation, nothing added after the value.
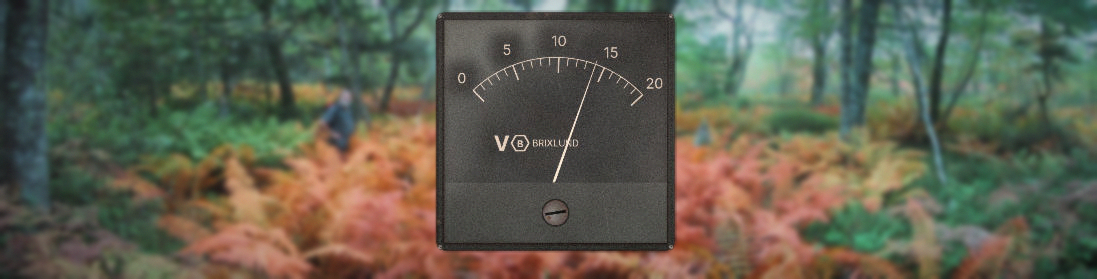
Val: 14 V
